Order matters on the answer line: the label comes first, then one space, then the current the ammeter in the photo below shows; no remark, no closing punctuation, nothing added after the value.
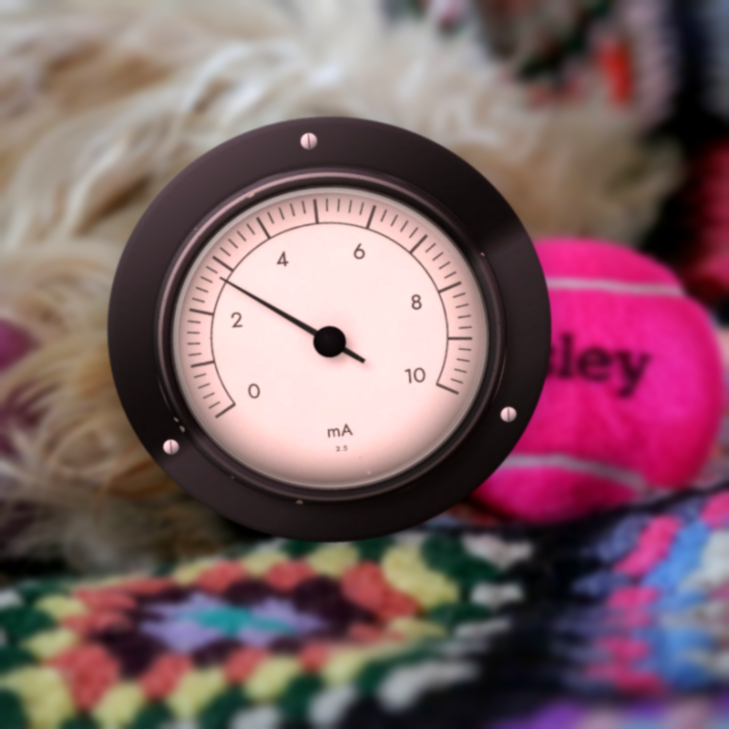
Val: 2.8 mA
